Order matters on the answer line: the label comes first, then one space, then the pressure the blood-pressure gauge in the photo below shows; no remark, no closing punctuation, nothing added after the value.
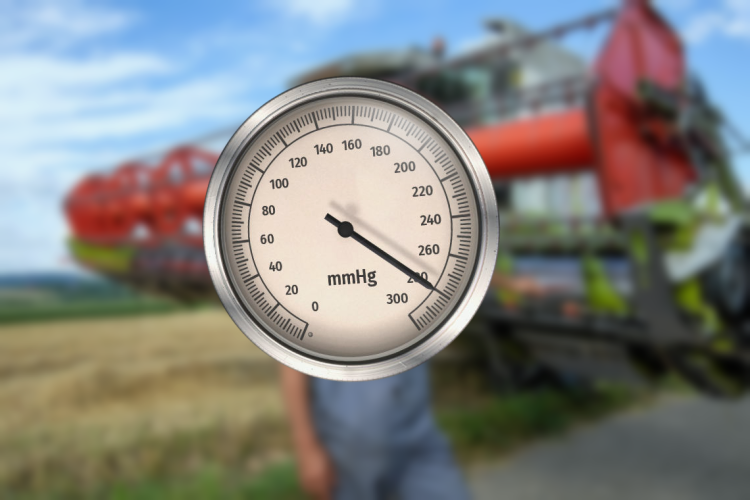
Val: 280 mmHg
